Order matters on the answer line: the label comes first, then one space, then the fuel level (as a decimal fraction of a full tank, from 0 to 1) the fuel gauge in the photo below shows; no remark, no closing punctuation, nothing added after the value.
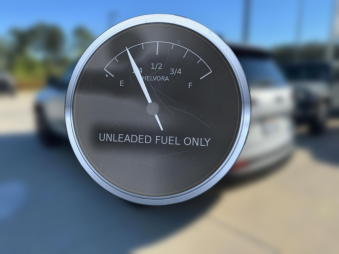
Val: 0.25
